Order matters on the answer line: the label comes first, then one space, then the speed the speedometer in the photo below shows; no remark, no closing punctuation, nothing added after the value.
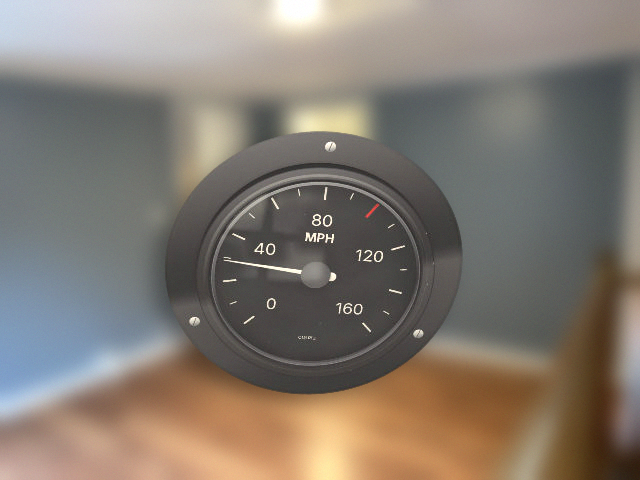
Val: 30 mph
